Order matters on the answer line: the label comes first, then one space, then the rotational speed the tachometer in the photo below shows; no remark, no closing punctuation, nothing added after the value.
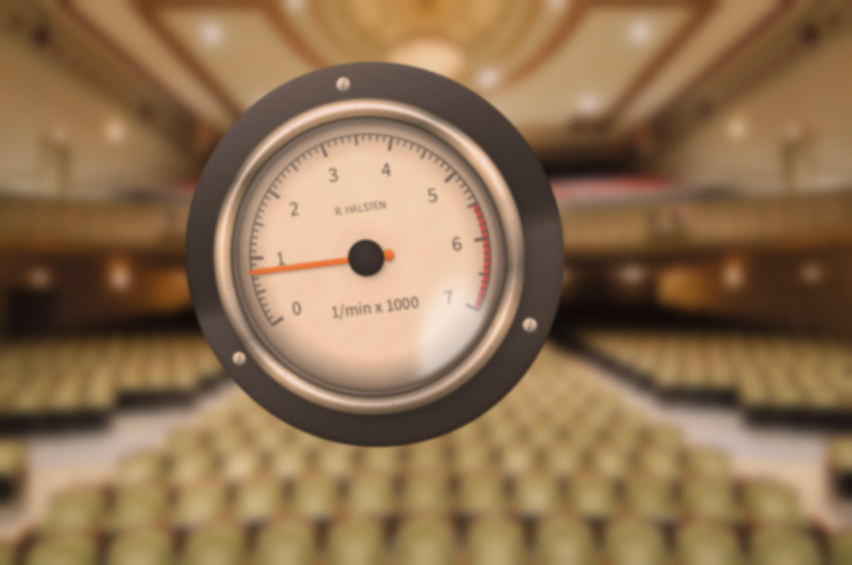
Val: 800 rpm
